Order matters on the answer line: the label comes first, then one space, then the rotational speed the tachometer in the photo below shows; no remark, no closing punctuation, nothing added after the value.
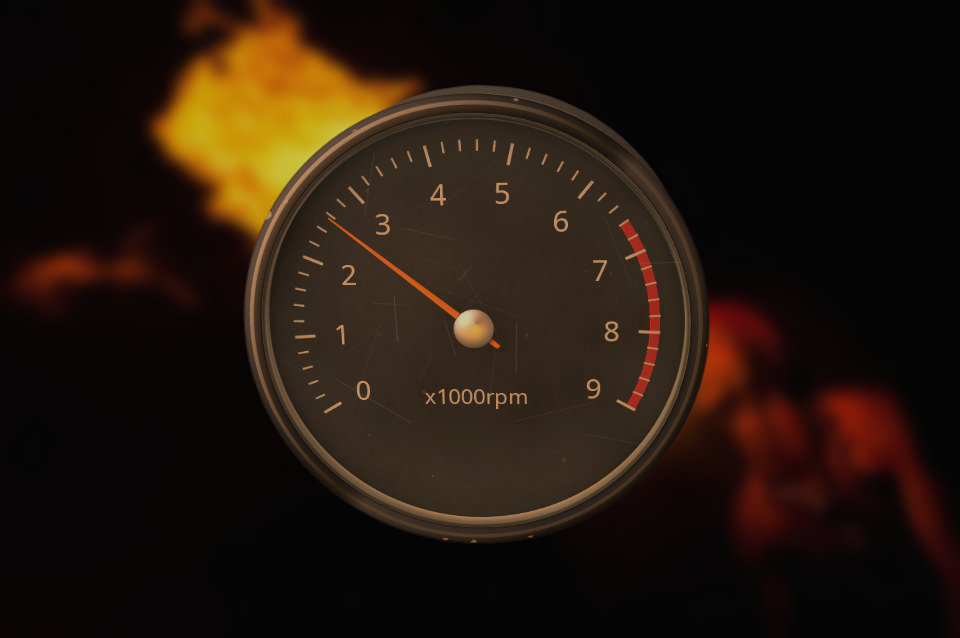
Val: 2600 rpm
